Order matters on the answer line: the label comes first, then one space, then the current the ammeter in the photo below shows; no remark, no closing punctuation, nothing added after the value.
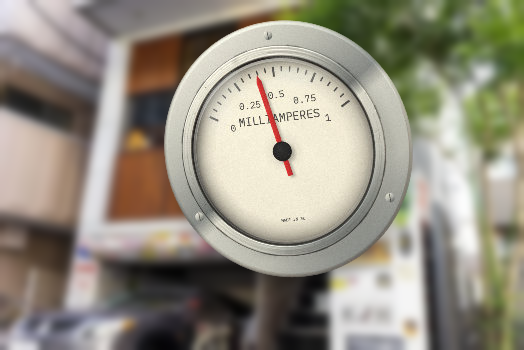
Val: 0.4 mA
